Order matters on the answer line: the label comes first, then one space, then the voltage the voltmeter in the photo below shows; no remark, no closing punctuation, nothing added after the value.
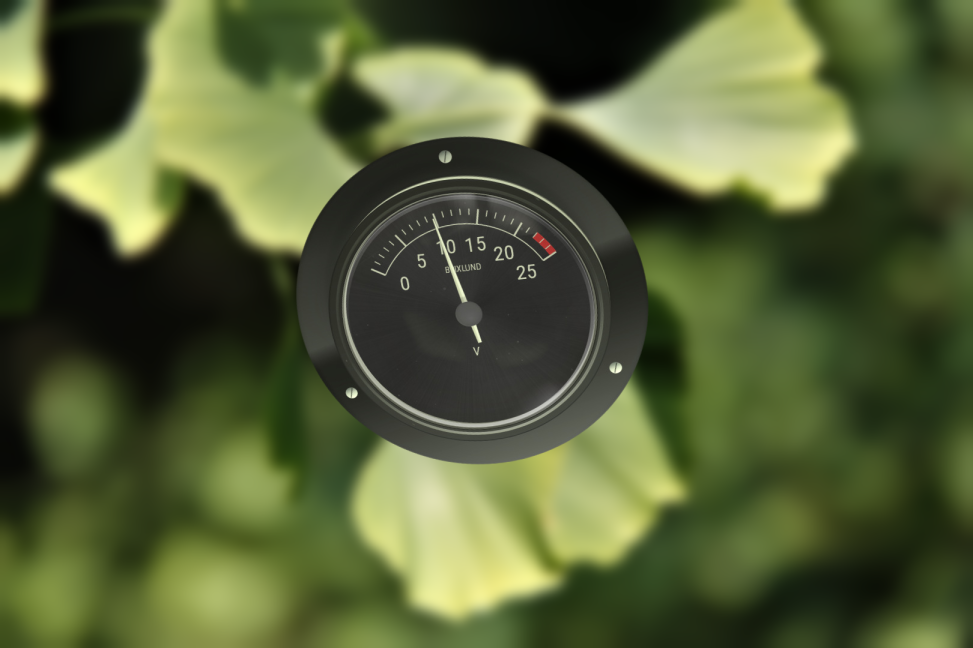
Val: 10 V
